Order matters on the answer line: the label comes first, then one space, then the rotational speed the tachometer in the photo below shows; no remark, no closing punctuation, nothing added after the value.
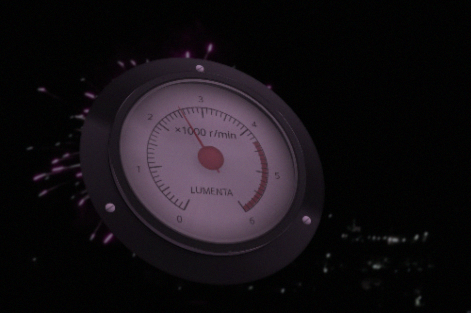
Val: 2500 rpm
